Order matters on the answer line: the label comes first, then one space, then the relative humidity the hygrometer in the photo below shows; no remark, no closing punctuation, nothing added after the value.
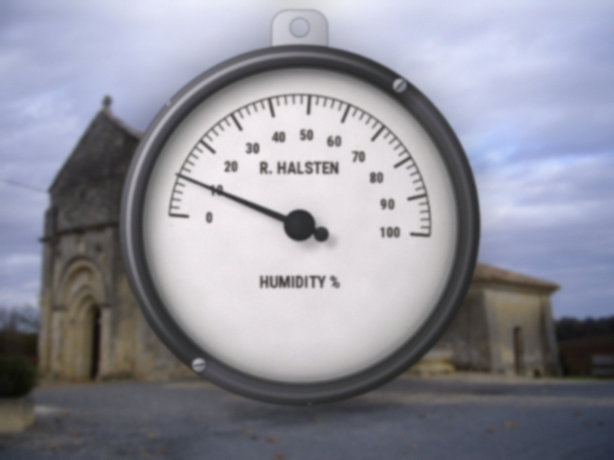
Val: 10 %
